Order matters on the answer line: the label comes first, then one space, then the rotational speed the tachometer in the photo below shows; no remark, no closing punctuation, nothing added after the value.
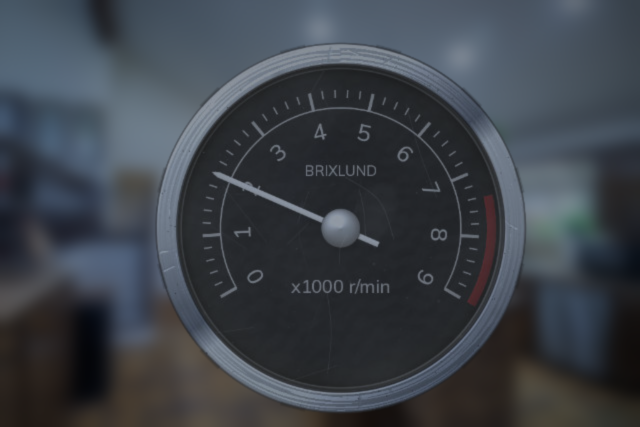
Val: 2000 rpm
